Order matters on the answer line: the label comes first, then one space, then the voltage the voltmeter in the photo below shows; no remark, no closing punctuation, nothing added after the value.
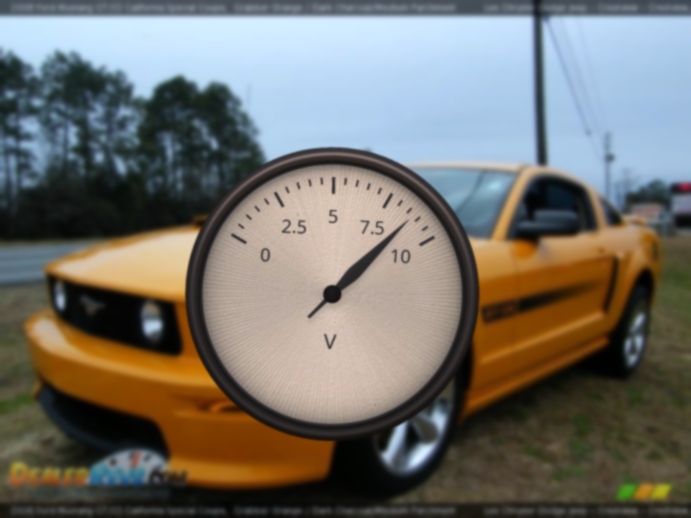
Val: 8.75 V
